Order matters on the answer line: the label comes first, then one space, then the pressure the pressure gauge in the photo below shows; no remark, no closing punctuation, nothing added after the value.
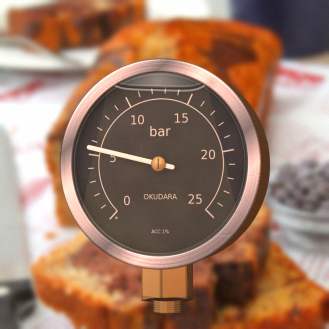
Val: 5.5 bar
